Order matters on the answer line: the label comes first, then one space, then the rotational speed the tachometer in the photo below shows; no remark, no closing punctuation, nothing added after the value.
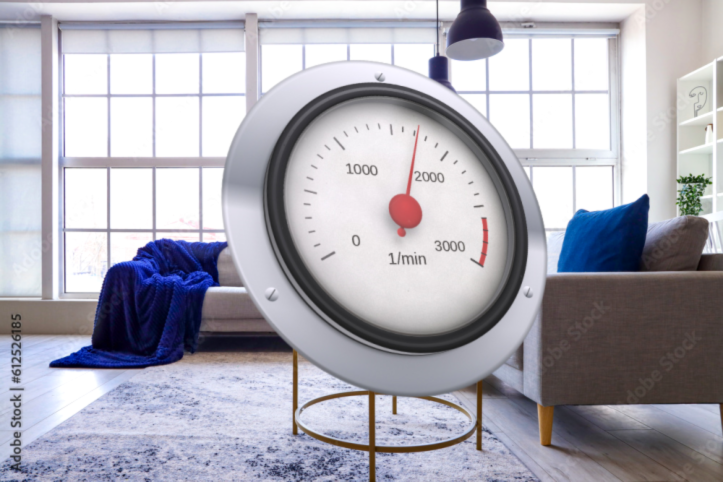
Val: 1700 rpm
